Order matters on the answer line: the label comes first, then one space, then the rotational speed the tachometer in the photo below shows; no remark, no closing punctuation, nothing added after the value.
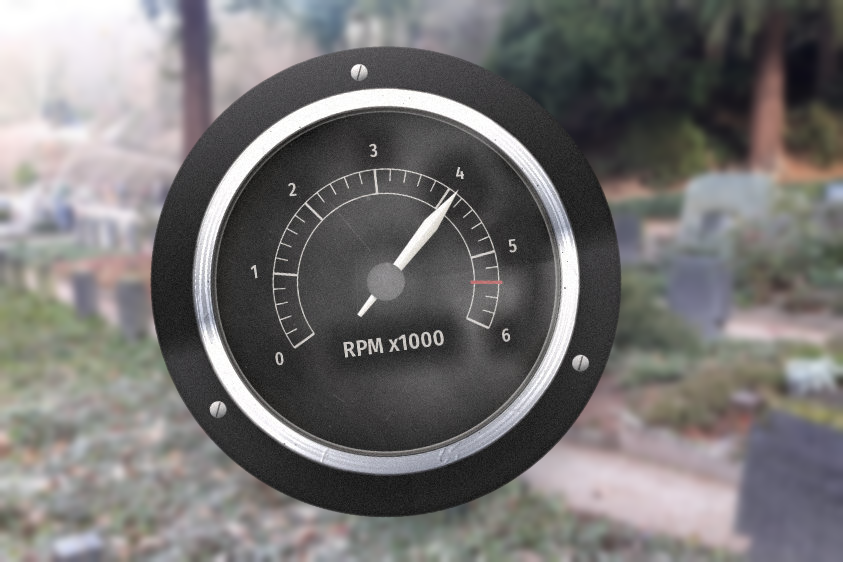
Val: 4100 rpm
